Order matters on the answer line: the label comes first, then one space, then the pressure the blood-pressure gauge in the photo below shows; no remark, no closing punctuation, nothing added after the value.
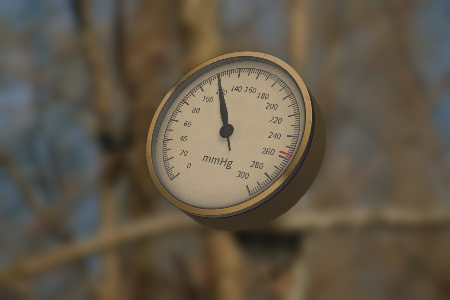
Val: 120 mmHg
